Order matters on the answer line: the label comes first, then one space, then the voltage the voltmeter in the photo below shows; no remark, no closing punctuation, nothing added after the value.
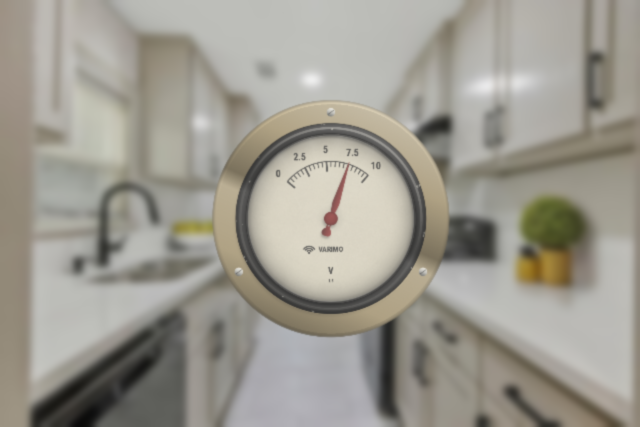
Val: 7.5 V
